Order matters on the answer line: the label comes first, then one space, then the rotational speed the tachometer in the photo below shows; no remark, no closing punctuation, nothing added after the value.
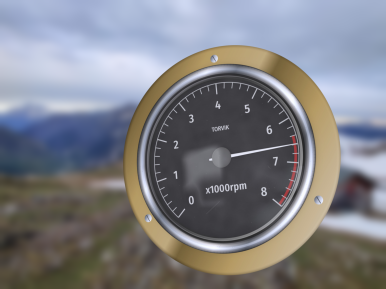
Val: 6600 rpm
